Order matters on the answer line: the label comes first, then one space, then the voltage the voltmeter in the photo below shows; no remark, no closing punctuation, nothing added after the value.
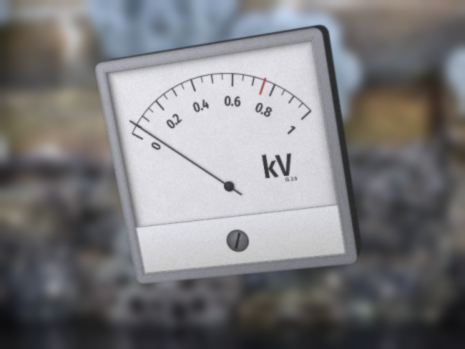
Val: 0.05 kV
